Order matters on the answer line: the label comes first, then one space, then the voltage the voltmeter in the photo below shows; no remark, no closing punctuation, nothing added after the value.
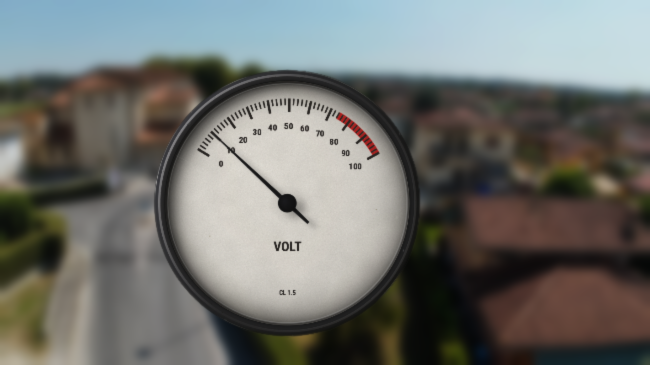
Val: 10 V
